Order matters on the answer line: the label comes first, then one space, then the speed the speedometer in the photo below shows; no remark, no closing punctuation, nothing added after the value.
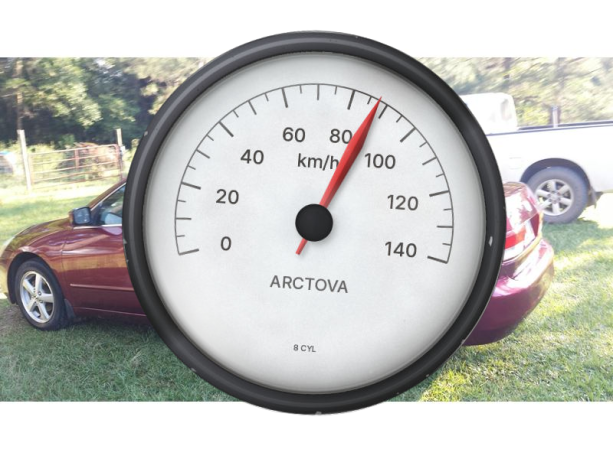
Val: 87.5 km/h
